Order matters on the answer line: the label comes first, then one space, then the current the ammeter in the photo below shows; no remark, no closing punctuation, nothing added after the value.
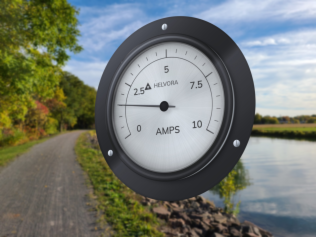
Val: 1.5 A
